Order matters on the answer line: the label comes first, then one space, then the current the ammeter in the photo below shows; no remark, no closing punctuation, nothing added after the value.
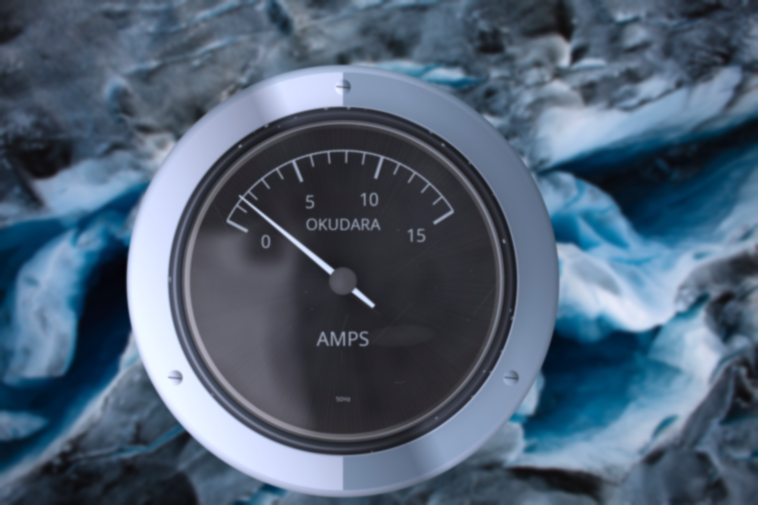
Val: 1.5 A
